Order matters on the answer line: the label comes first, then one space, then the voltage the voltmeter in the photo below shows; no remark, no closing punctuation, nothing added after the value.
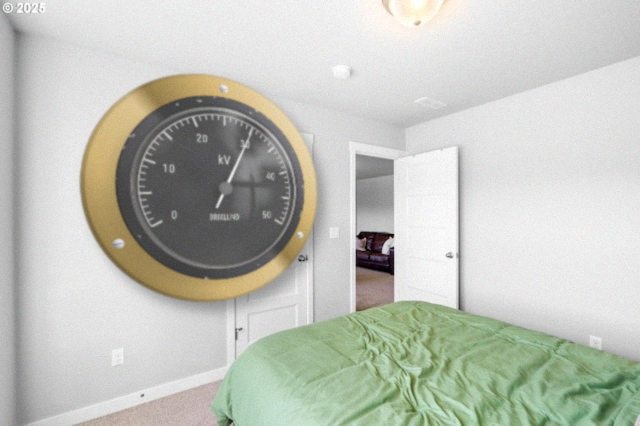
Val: 30 kV
